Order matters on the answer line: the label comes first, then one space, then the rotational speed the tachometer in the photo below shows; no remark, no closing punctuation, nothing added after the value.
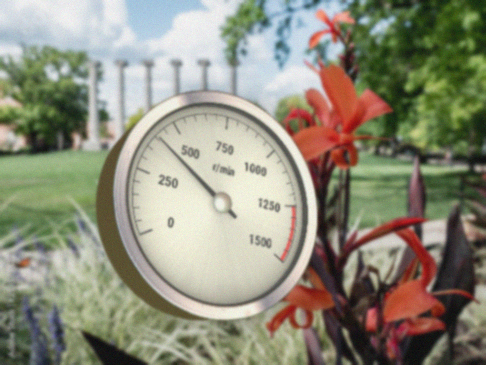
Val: 400 rpm
